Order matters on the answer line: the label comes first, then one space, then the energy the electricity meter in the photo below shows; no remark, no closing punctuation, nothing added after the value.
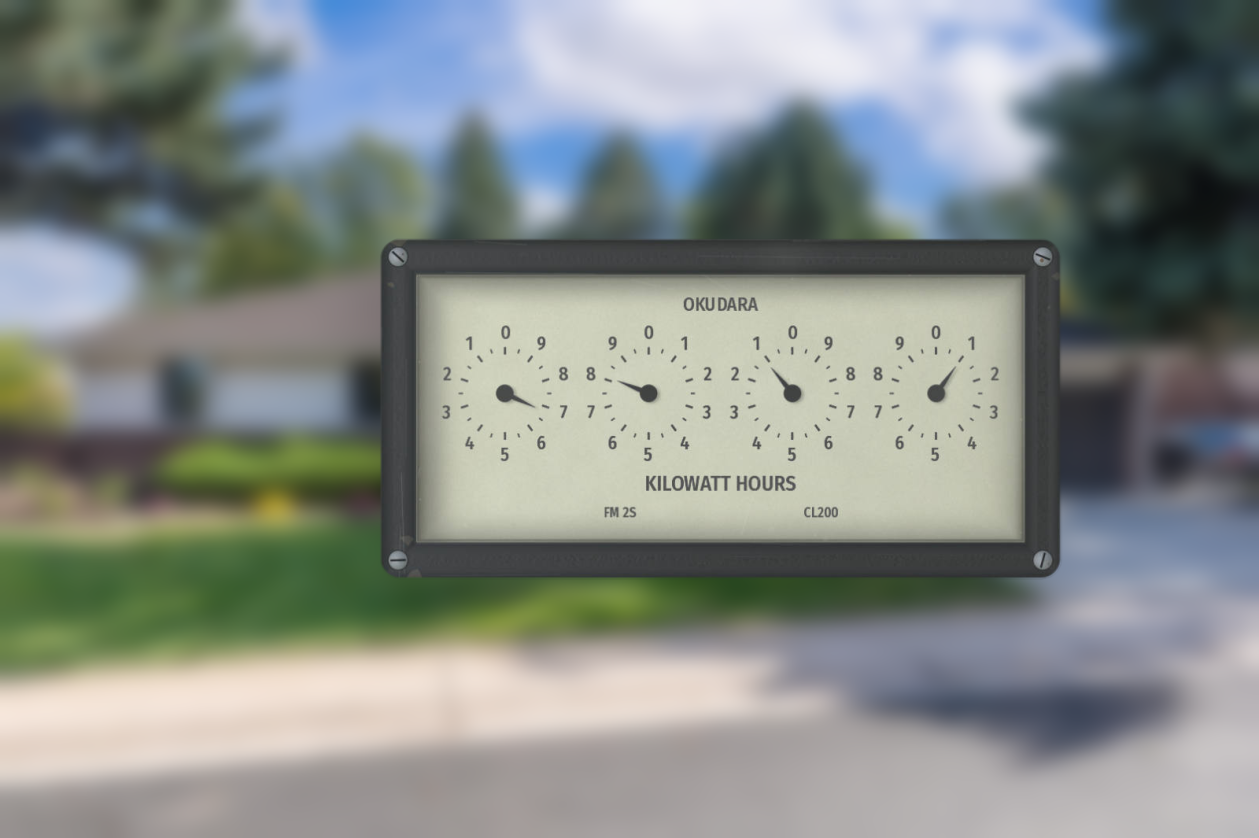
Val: 6811 kWh
